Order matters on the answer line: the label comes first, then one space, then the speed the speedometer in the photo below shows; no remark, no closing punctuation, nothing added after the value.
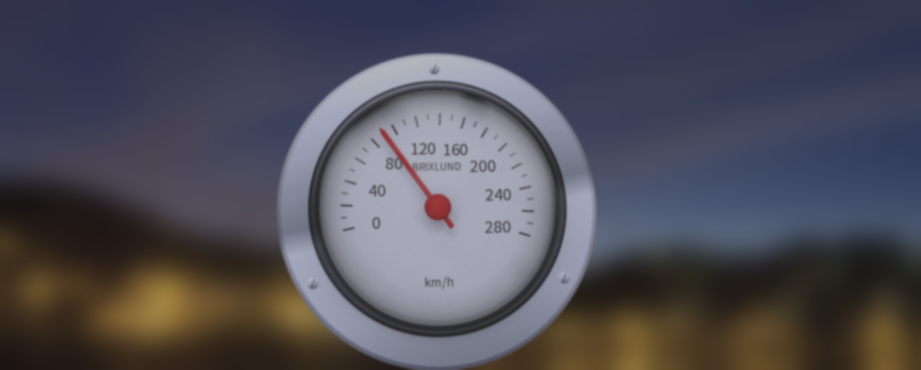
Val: 90 km/h
